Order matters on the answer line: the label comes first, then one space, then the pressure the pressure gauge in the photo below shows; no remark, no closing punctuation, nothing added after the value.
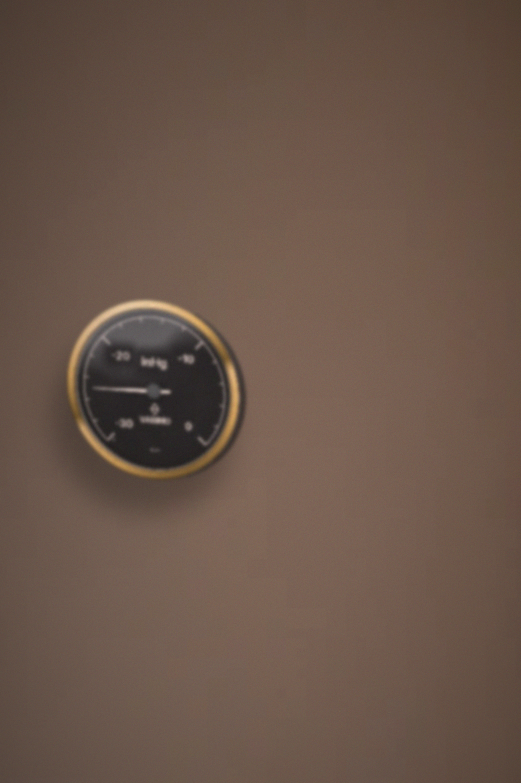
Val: -25 inHg
